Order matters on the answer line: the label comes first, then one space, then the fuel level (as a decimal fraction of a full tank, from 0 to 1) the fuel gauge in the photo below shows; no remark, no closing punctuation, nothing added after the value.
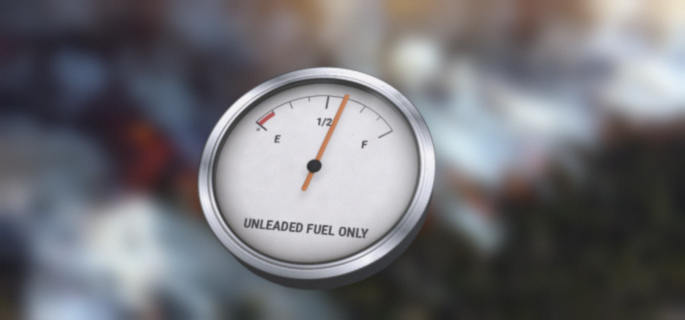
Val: 0.625
